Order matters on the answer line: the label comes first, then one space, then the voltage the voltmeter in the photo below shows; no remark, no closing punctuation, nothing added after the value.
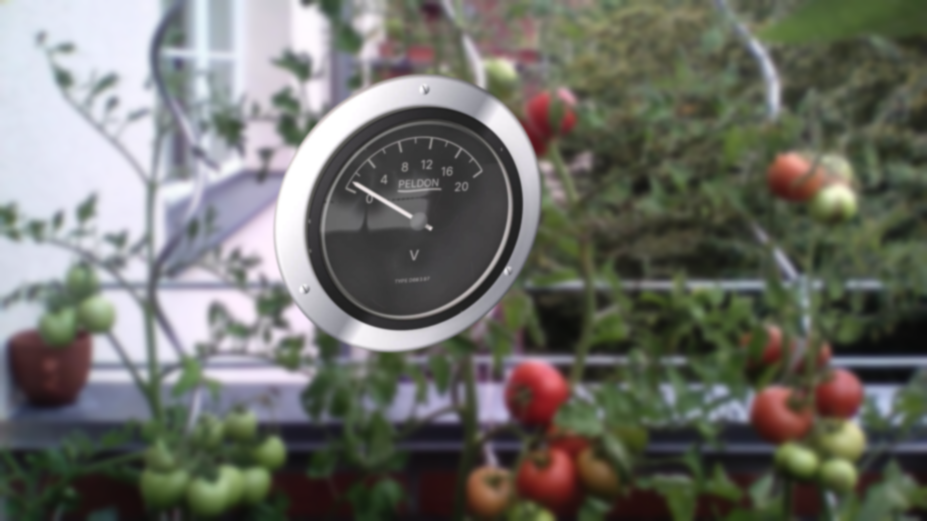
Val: 1 V
